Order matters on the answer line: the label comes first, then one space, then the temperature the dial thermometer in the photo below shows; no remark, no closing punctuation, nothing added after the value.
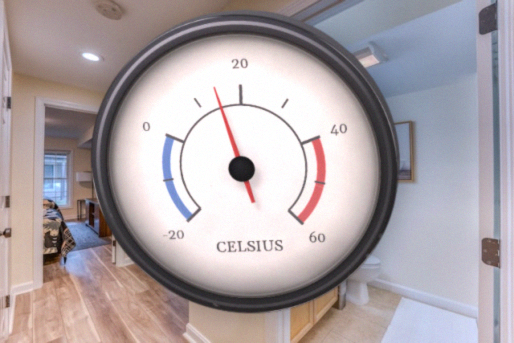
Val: 15 °C
